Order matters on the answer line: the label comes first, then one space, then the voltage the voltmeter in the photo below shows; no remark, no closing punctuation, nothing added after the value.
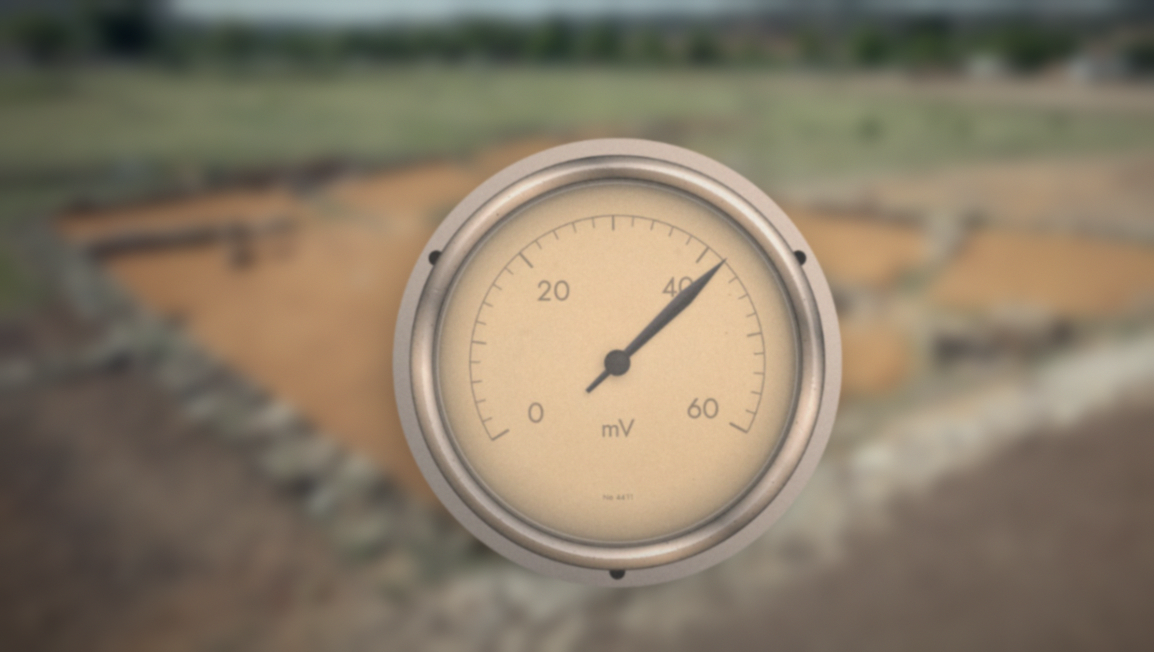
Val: 42 mV
